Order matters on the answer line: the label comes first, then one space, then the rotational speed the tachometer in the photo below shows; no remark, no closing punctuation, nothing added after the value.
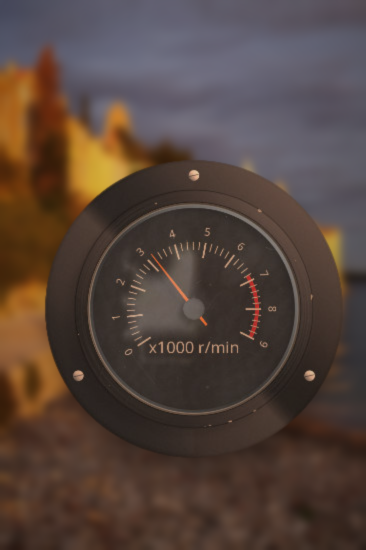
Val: 3200 rpm
